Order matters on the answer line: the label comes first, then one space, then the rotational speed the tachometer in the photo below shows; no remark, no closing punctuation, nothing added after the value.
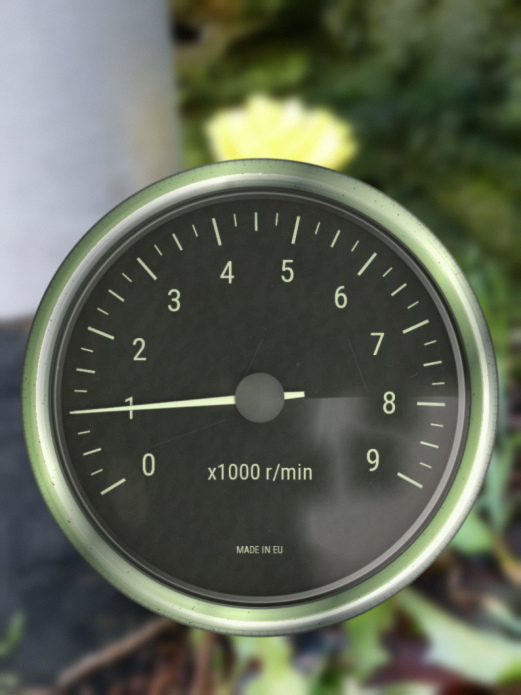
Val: 1000 rpm
